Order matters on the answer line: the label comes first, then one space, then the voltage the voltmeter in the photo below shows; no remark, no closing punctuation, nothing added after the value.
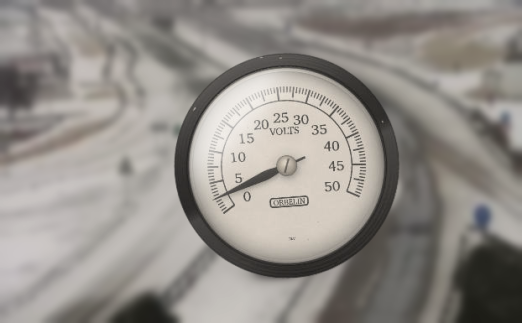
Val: 2.5 V
